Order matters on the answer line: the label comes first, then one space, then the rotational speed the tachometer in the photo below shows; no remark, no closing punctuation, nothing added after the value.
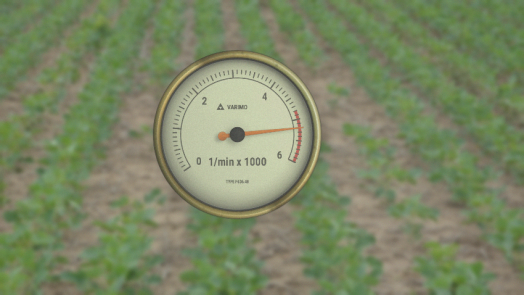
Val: 5200 rpm
